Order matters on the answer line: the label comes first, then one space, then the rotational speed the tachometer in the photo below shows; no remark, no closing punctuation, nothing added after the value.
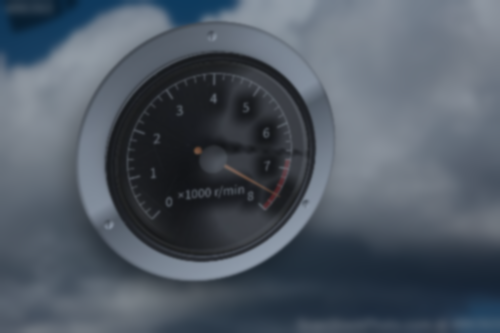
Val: 7600 rpm
